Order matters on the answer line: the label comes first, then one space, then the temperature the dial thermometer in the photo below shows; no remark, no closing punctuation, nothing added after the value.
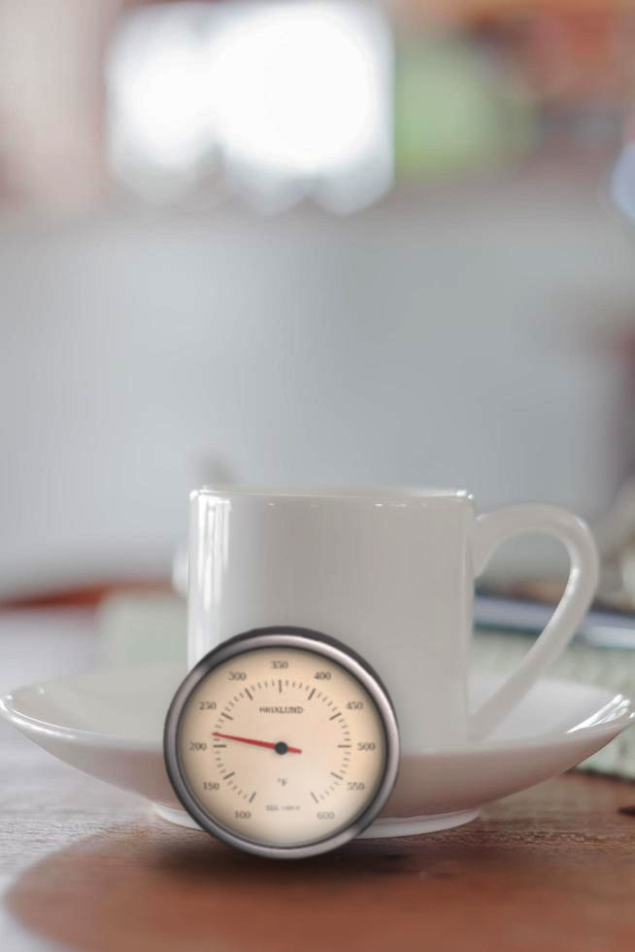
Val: 220 °F
